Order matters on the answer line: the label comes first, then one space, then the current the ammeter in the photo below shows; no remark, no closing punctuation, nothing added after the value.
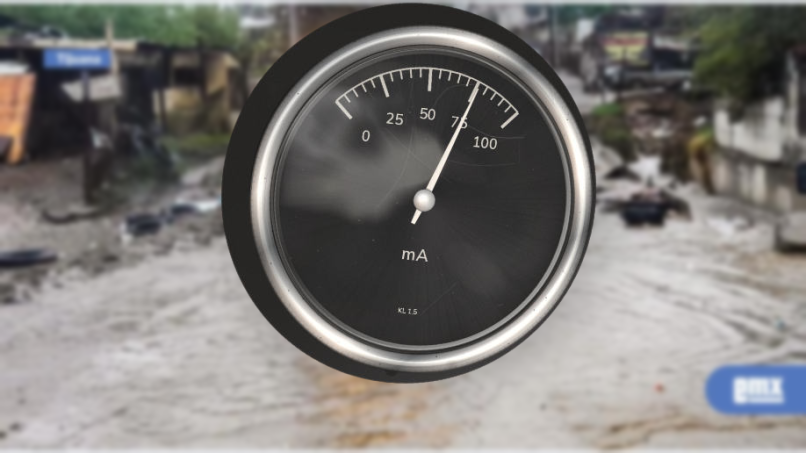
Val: 75 mA
